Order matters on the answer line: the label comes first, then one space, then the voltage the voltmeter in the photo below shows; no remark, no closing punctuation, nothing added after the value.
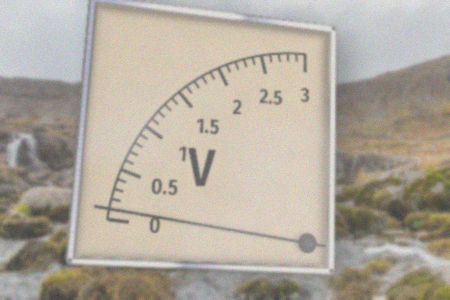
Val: 0.1 V
